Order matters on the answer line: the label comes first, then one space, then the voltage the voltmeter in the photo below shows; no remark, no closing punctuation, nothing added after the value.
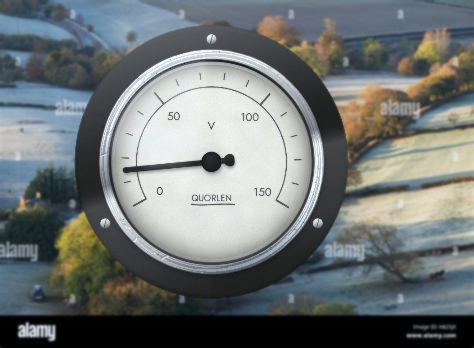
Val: 15 V
